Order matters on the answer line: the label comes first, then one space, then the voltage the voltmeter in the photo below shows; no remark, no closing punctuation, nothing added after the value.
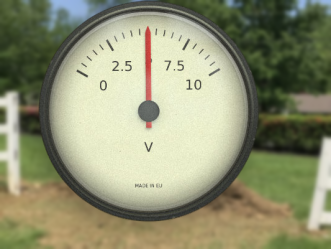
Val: 5 V
